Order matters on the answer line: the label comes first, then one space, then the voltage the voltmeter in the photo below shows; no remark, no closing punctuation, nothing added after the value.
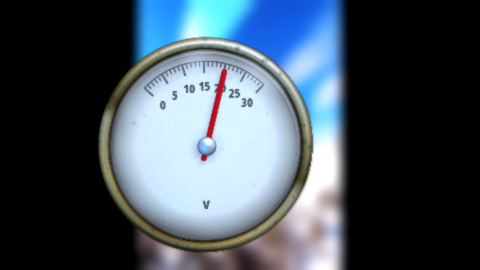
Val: 20 V
